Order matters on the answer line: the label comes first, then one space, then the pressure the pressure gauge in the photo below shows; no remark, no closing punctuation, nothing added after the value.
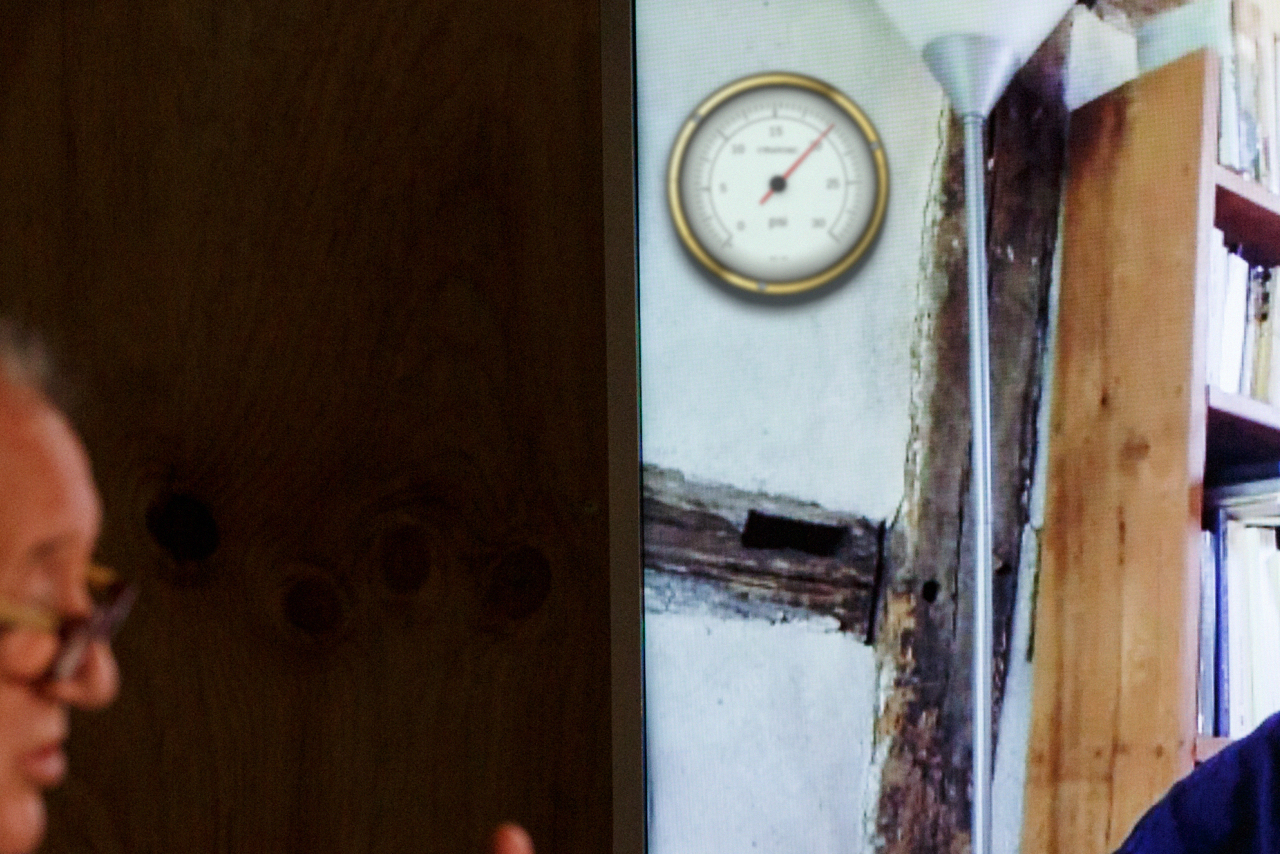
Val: 20 psi
